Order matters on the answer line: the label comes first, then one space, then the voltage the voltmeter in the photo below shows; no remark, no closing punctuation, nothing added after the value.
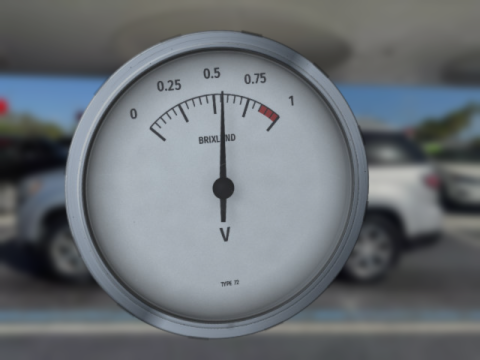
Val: 0.55 V
